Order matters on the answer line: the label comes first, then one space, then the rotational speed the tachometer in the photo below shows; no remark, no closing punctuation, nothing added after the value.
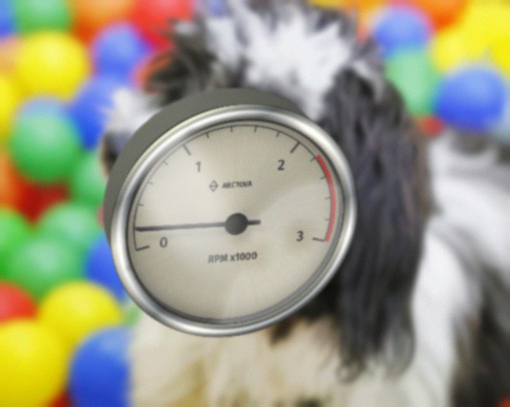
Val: 200 rpm
